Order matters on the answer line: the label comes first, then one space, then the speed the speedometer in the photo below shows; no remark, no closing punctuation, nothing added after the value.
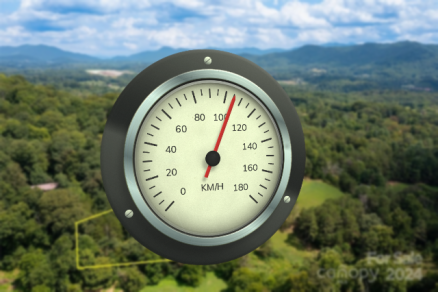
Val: 105 km/h
